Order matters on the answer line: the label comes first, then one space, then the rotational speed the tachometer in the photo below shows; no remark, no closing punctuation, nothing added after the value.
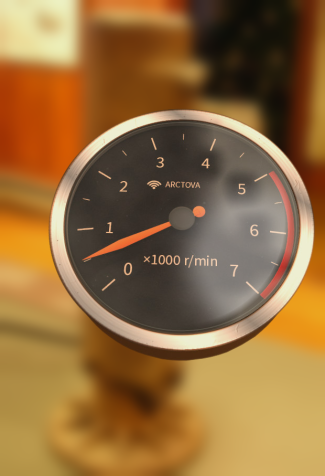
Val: 500 rpm
